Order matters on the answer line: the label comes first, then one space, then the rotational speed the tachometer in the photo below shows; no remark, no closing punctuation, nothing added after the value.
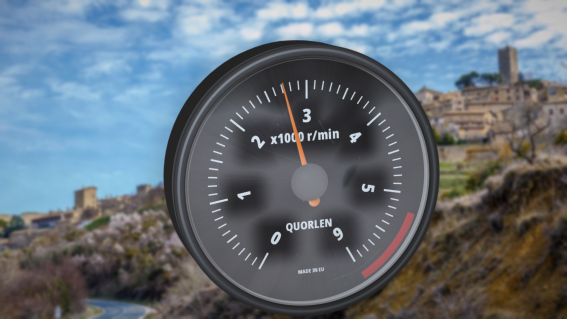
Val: 2700 rpm
